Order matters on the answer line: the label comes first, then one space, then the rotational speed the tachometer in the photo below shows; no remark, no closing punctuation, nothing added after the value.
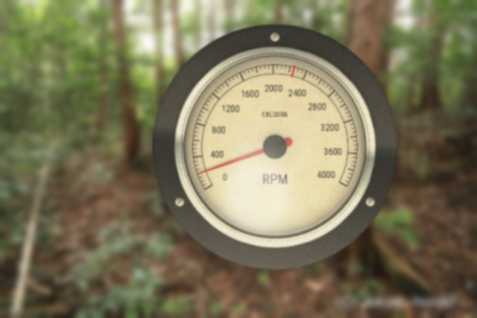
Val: 200 rpm
